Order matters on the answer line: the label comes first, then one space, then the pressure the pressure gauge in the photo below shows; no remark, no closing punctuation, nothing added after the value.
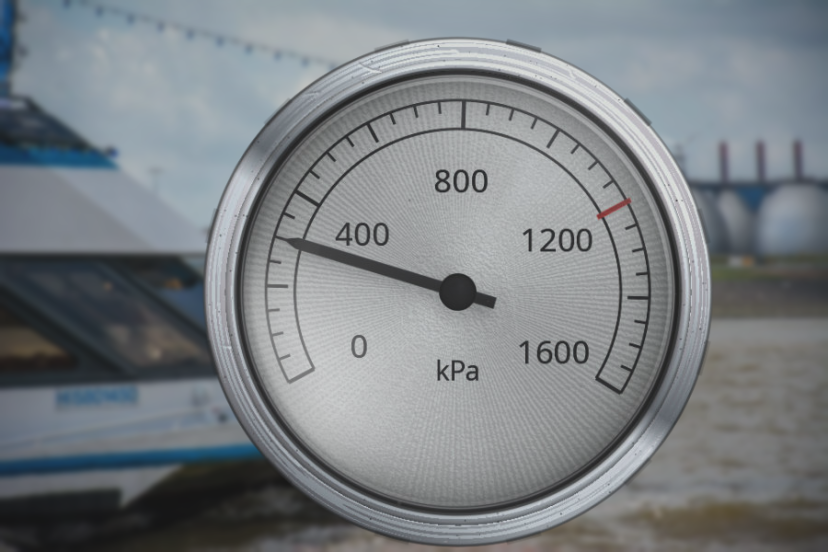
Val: 300 kPa
